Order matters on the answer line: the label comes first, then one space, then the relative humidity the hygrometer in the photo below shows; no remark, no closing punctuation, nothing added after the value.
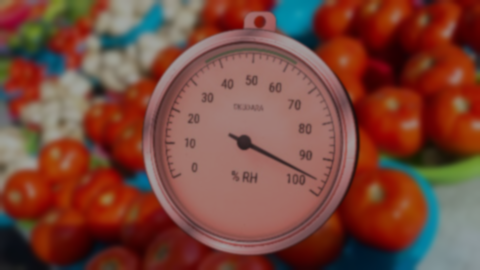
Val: 96 %
